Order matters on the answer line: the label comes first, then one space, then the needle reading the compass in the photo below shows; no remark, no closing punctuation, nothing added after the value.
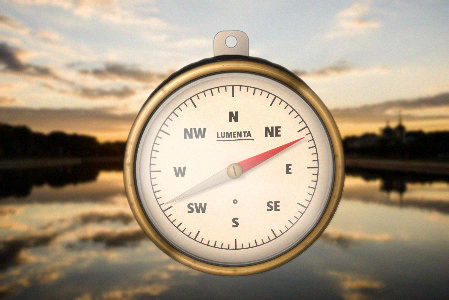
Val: 65 °
